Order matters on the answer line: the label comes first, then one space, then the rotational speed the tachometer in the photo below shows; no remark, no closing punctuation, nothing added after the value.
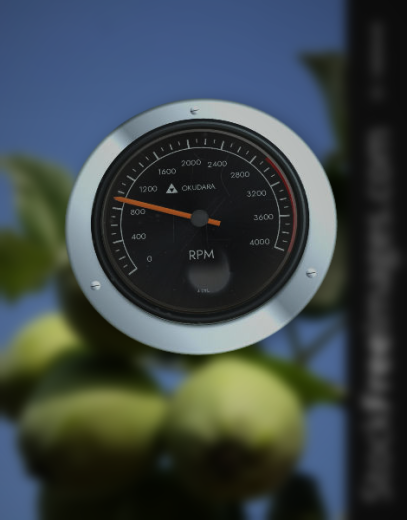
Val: 900 rpm
